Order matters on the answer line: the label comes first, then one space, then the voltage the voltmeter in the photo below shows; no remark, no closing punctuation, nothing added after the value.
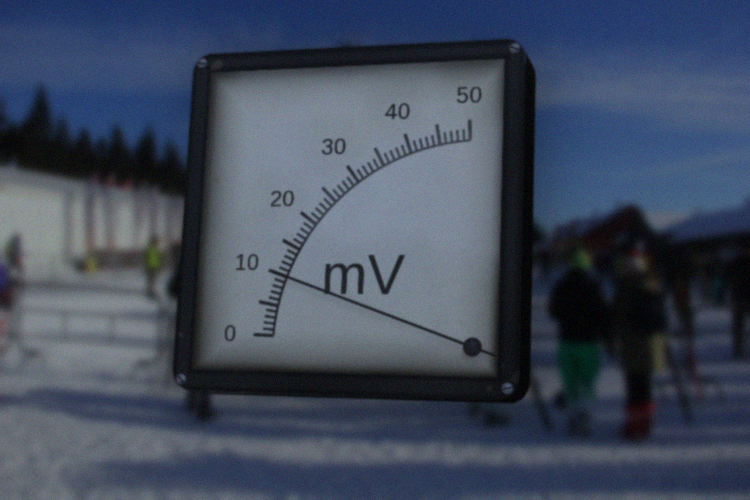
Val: 10 mV
